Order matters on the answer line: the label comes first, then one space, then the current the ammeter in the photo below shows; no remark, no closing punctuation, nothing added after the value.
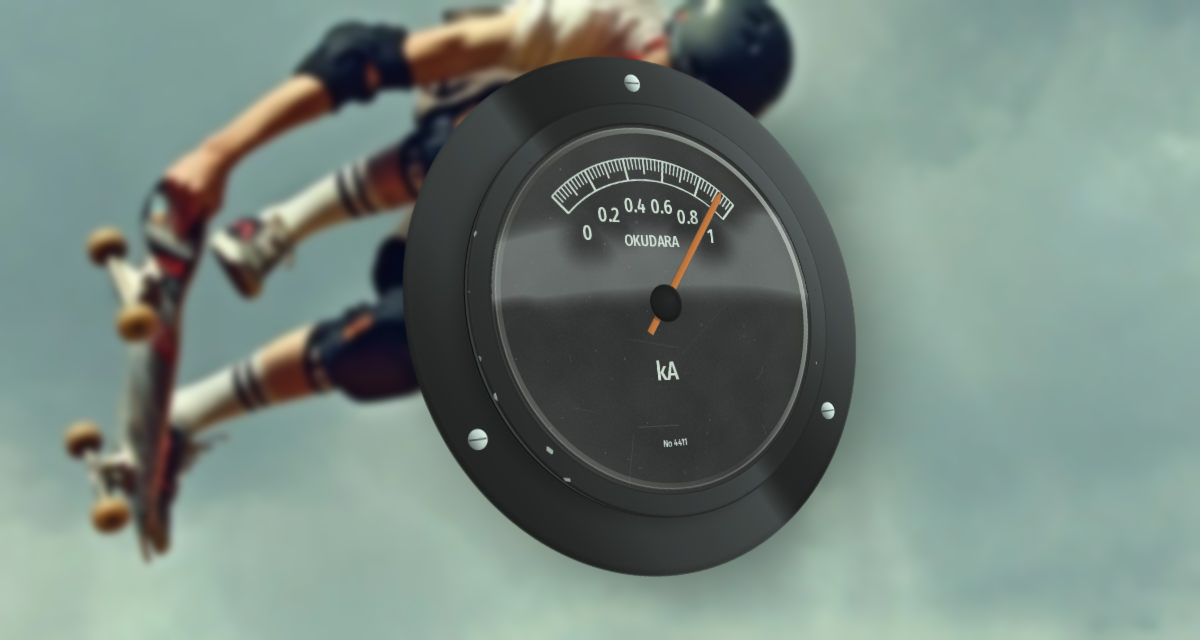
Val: 0.9 kA
